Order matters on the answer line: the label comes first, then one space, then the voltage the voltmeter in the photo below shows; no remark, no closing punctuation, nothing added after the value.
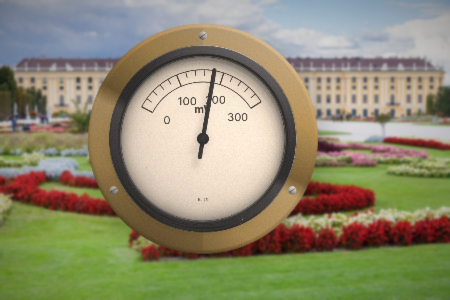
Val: 180 mV
